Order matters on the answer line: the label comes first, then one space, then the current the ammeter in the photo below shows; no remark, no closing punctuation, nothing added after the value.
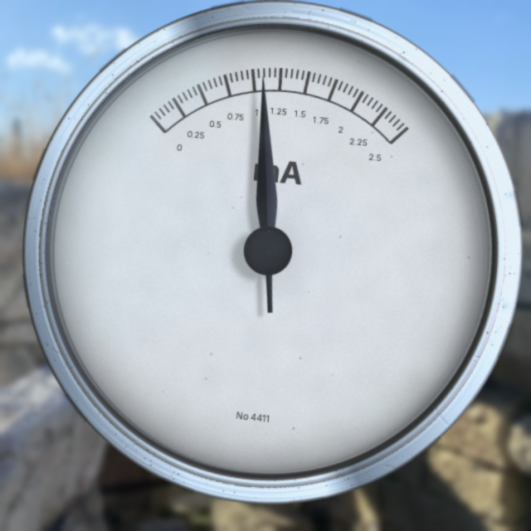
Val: 1.1 mA
